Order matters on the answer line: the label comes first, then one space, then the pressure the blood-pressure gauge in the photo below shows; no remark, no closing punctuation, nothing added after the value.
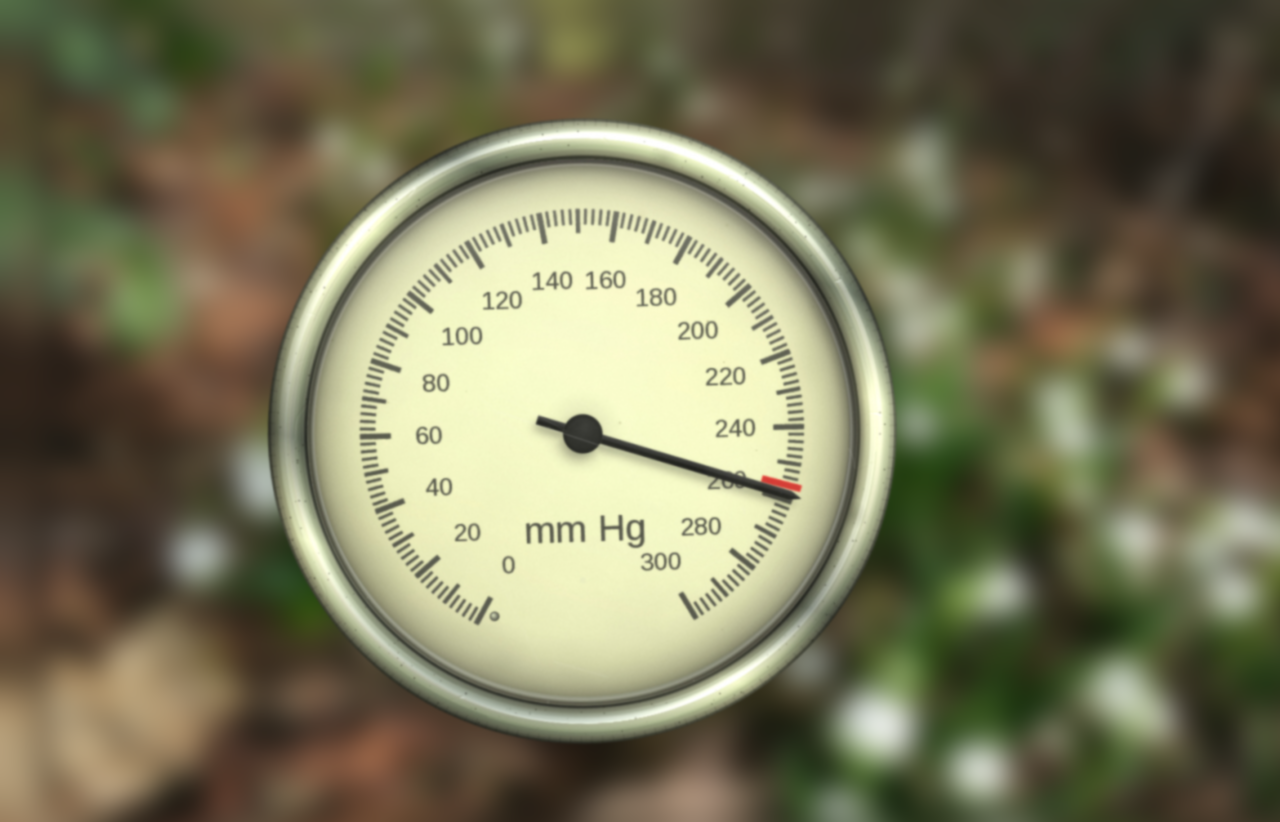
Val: 258 mmHg
